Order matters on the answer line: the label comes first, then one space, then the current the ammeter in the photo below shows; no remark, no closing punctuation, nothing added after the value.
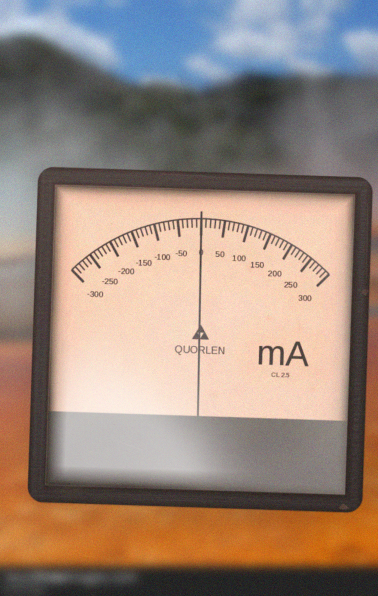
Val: 0 mA
